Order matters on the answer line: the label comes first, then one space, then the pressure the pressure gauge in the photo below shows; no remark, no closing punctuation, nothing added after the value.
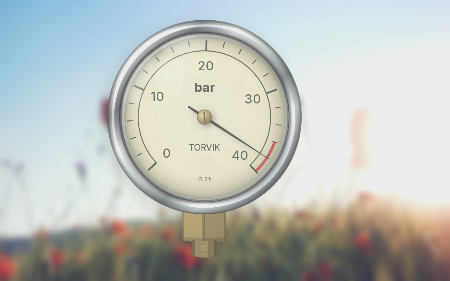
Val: 38 bar
